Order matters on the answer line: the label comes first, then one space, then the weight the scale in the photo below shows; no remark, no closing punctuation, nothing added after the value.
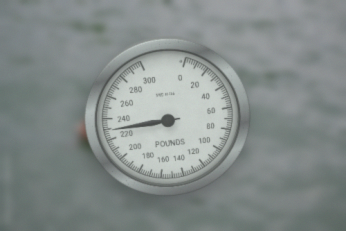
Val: 230 lb
